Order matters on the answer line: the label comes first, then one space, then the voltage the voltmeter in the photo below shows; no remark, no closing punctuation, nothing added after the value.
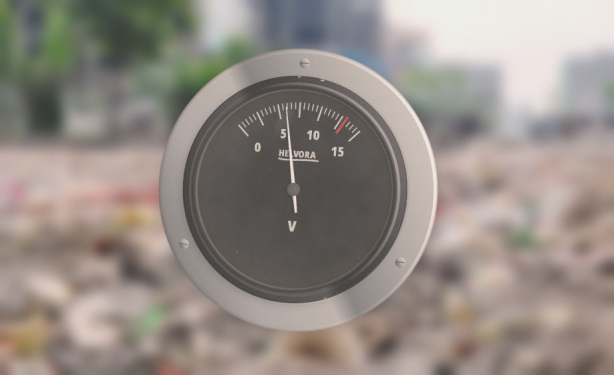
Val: 6 V
